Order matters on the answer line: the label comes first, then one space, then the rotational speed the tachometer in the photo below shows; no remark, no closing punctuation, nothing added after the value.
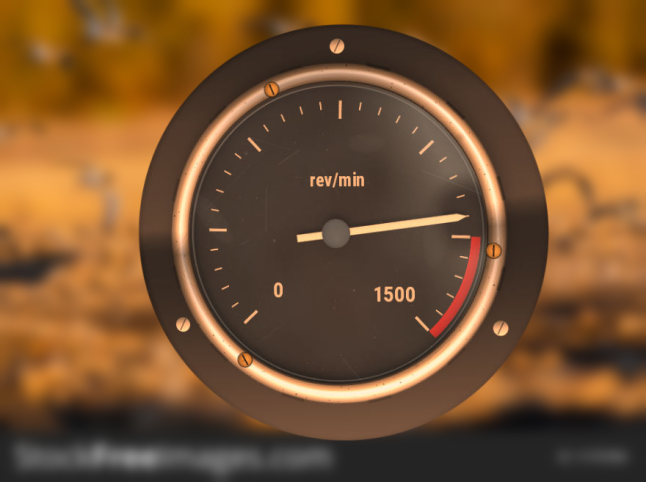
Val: 1200 rpm
